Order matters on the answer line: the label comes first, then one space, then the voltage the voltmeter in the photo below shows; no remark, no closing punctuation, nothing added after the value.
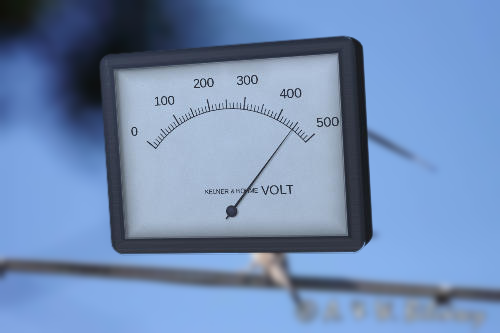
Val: 450 V
